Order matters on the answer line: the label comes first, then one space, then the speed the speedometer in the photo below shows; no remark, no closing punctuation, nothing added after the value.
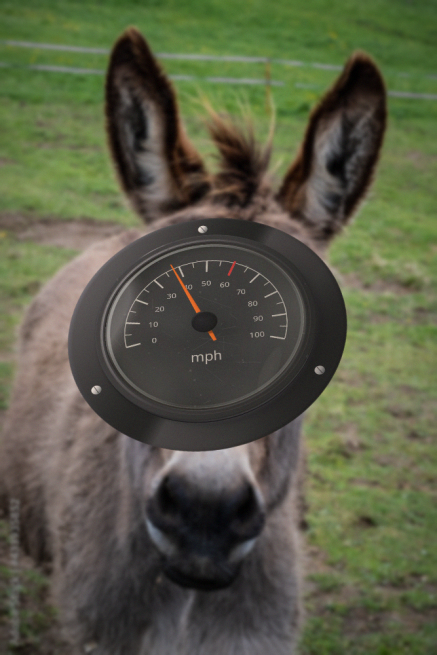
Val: 37.5 mph
